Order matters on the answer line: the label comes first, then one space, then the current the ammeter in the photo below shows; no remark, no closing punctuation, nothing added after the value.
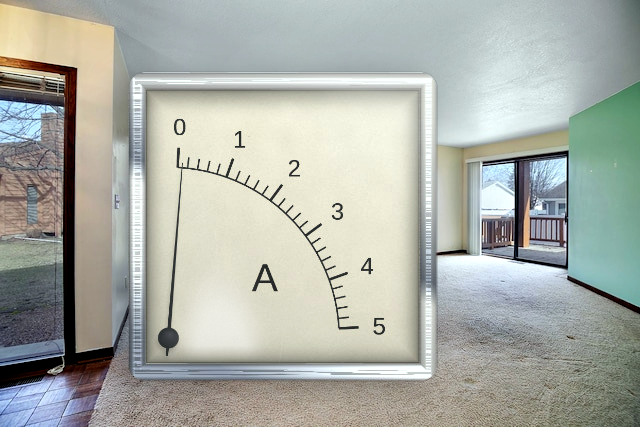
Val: 0.1 A
